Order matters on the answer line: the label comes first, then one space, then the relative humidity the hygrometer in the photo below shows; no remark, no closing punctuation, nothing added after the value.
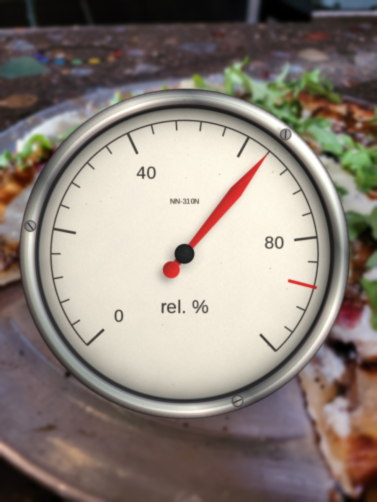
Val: 64 %
